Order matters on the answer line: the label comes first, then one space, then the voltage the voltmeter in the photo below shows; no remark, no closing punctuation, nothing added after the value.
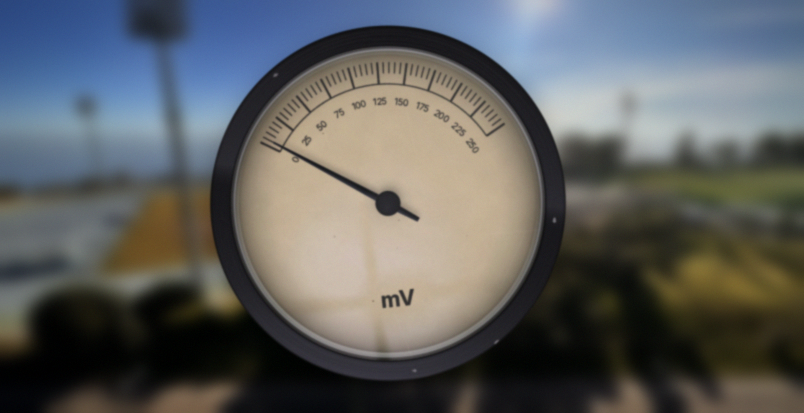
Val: 5 mV
